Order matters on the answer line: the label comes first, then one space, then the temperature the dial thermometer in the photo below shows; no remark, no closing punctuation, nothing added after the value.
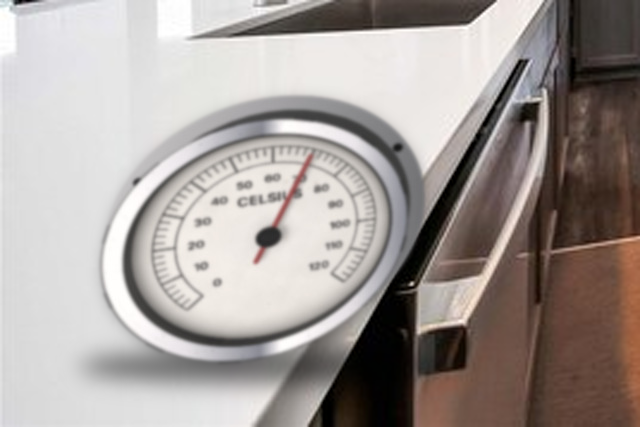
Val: 70 °C
